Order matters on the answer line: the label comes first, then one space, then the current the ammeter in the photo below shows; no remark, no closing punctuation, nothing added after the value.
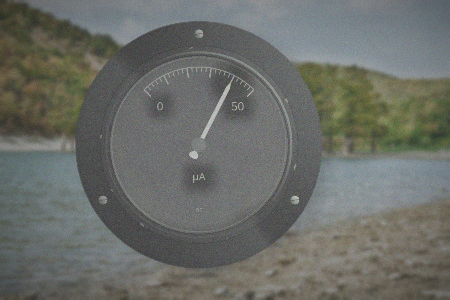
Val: 40 µA
